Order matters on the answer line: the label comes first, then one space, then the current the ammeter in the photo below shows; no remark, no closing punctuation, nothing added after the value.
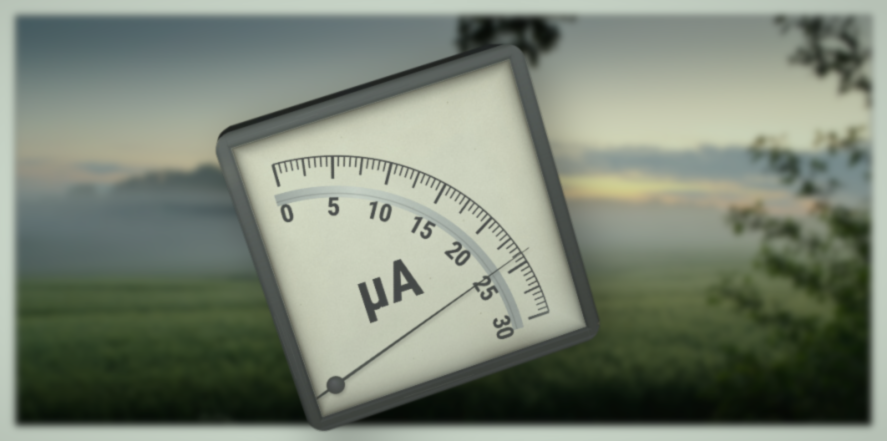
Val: 24 µA
